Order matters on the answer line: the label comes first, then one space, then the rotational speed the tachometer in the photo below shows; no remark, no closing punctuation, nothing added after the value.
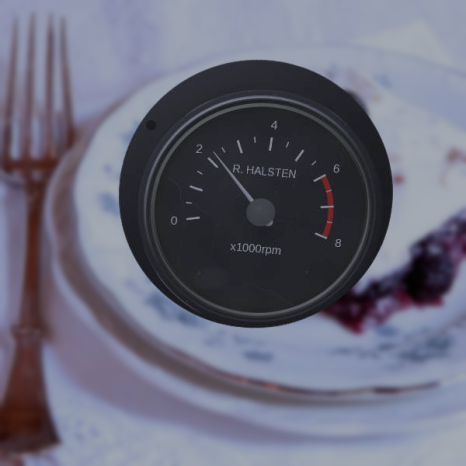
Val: 2250 rpm
